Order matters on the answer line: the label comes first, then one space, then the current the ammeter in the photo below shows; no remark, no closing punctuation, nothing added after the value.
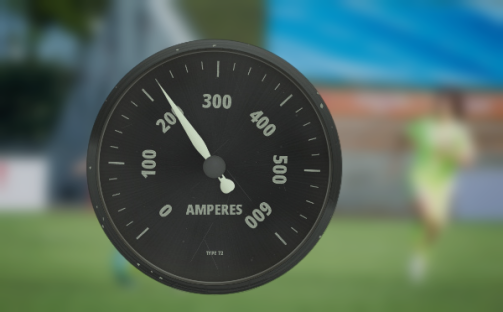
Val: 220 A
